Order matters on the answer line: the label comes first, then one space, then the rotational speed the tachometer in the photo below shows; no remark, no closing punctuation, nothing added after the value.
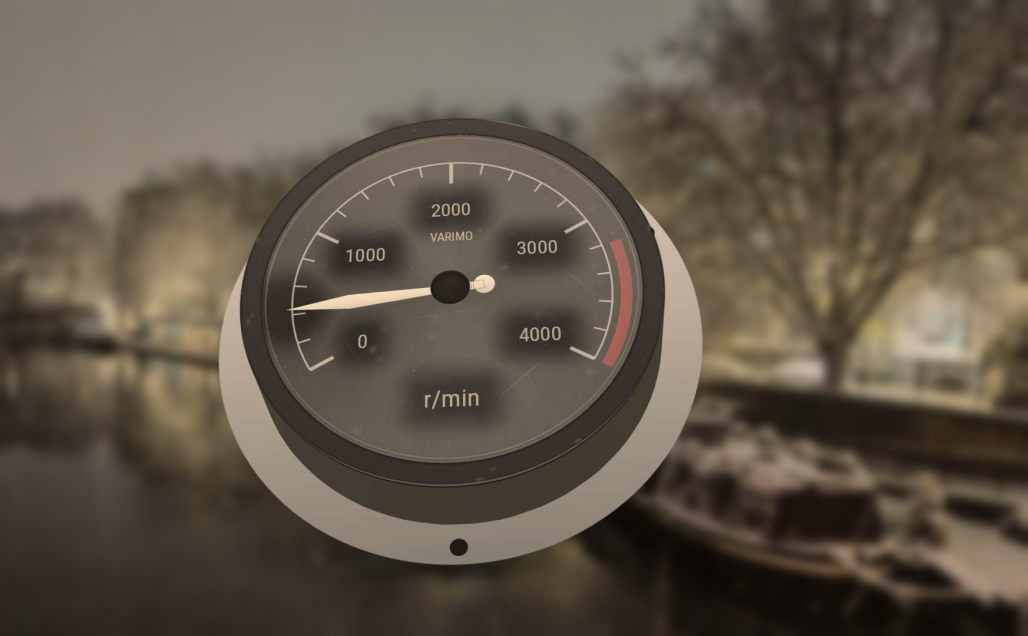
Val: 400 rpm
